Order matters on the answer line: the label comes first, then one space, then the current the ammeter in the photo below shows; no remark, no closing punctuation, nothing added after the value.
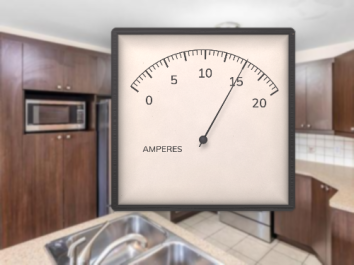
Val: 15 A
